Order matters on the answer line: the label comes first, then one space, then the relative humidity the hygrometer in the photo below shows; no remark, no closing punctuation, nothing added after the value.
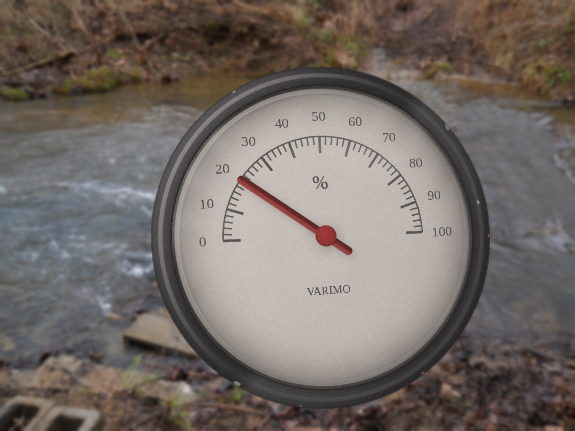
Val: 20 %
